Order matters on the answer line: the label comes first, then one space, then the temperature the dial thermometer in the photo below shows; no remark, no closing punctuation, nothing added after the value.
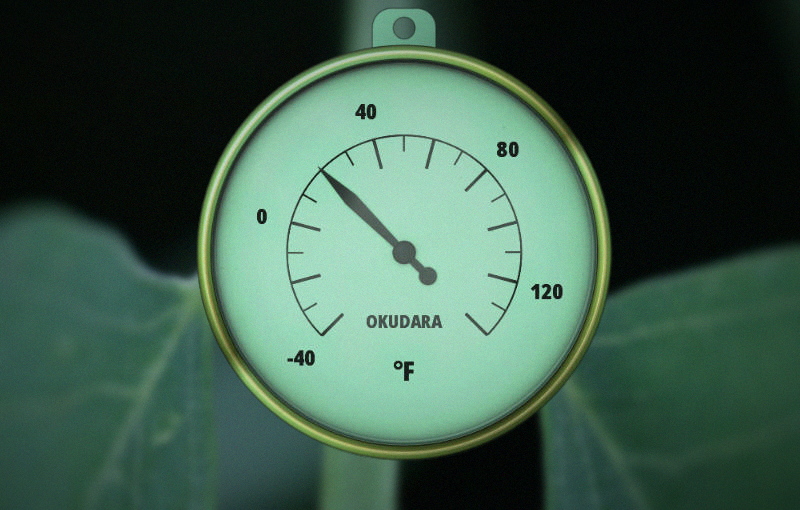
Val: 20 °F
